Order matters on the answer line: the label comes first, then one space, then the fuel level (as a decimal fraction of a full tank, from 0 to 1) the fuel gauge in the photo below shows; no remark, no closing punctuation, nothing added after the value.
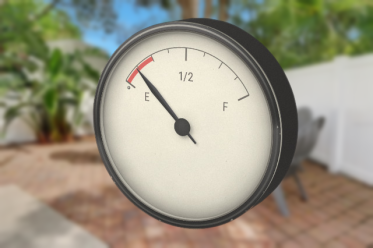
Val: 0.125
